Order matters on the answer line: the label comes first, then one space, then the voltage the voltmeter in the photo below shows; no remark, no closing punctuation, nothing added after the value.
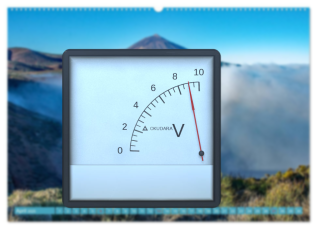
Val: 9 V
